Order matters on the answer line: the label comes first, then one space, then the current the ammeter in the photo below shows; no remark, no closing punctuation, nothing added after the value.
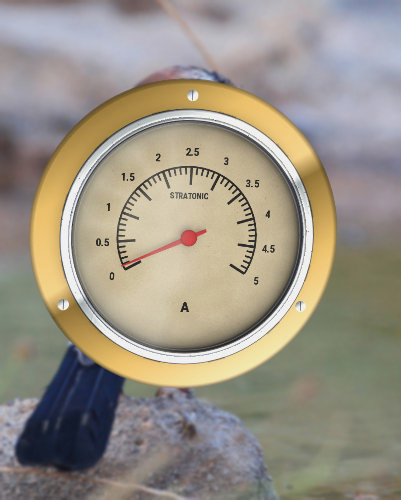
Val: 0.1 A
